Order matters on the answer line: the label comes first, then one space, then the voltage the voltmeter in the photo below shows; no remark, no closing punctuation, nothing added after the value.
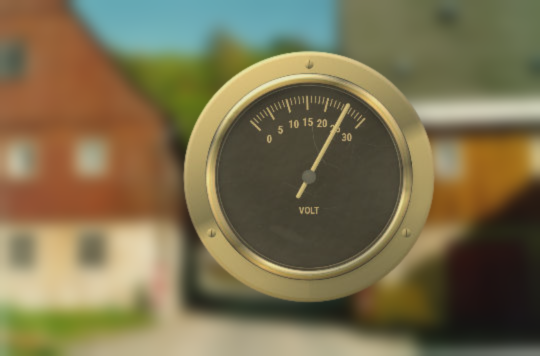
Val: 25 V
